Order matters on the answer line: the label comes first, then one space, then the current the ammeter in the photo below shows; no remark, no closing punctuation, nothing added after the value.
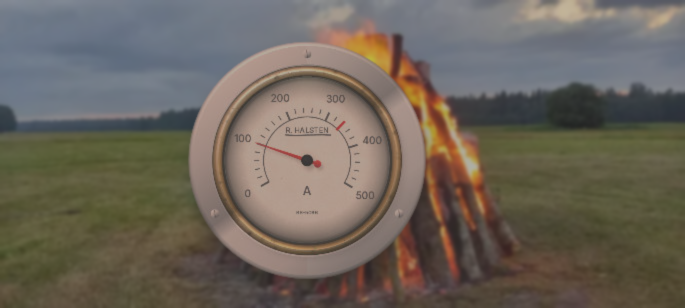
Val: 100 A
